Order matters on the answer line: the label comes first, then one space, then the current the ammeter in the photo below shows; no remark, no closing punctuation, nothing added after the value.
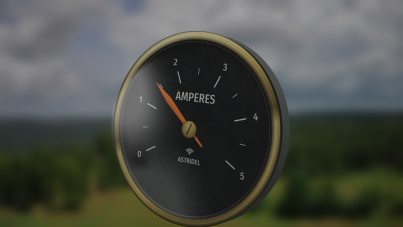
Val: 1.5 A
